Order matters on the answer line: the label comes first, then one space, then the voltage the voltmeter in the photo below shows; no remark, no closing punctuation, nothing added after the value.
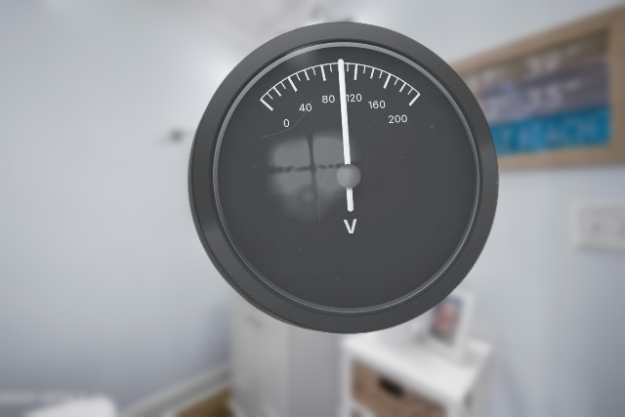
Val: 100 V
